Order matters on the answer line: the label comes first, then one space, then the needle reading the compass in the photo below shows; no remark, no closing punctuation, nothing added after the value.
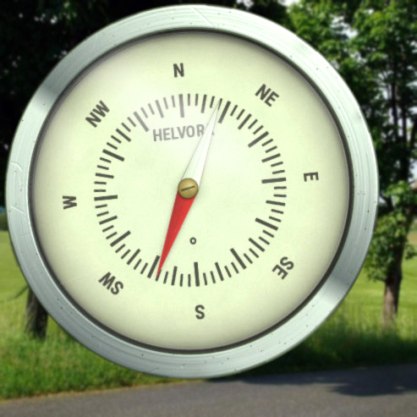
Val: 205 °
